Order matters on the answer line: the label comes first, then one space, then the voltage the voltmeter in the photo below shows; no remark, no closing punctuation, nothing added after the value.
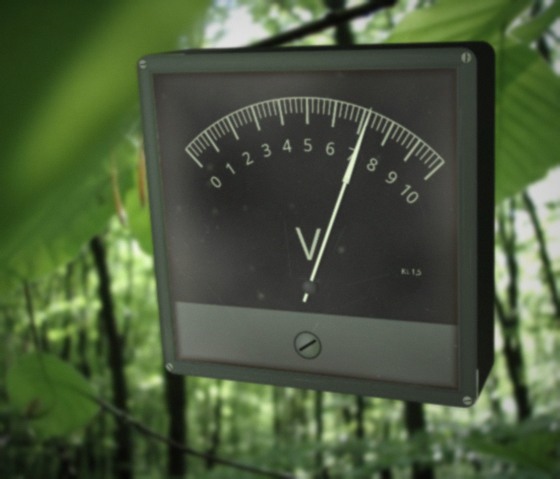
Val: 7.2 V
